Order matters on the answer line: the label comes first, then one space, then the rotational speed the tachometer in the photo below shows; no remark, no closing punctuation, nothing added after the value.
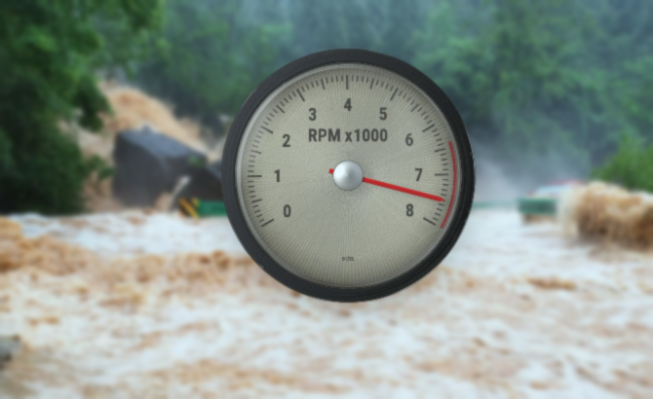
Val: 7500 rpm
